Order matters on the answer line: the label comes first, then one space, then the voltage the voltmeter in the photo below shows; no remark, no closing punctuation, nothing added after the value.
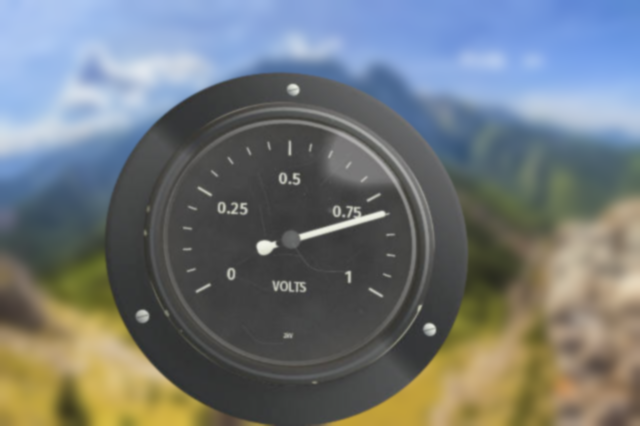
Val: 0.8 V
